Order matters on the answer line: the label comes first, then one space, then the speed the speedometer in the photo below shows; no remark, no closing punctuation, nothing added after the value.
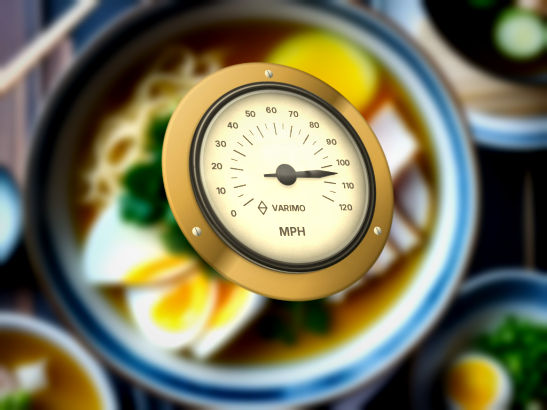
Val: 105 mph
